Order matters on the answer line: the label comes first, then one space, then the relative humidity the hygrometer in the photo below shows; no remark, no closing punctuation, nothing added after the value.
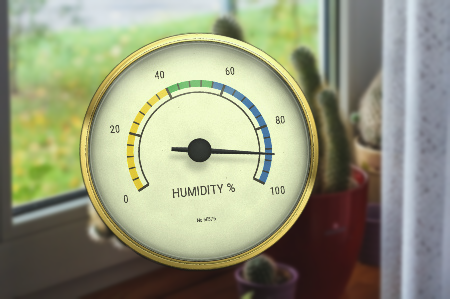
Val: 90 %
